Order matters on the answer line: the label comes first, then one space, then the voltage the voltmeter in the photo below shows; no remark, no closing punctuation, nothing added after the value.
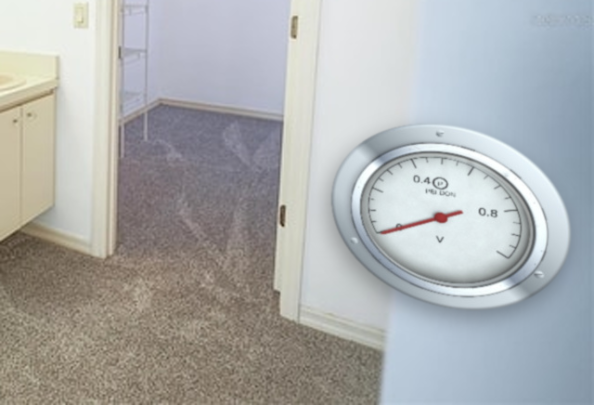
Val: 0 V
